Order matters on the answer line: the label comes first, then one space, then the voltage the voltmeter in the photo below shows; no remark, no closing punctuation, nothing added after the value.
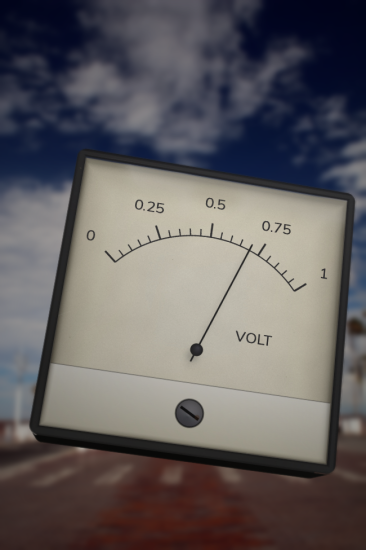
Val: 0.7 V
